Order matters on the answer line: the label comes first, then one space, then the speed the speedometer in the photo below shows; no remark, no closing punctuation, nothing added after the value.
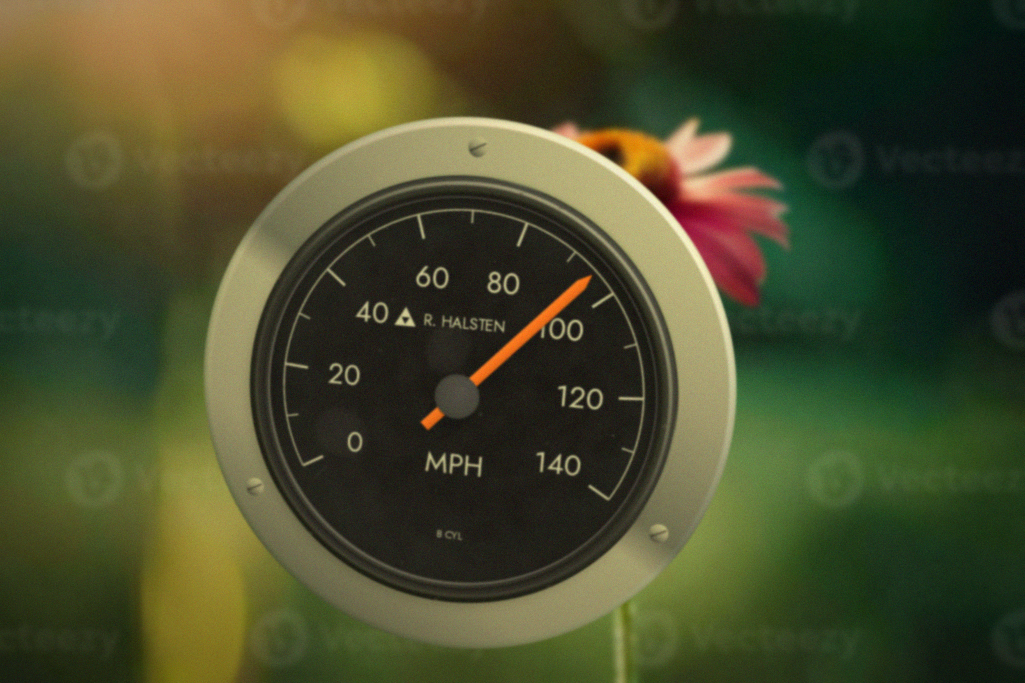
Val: 95 mph
